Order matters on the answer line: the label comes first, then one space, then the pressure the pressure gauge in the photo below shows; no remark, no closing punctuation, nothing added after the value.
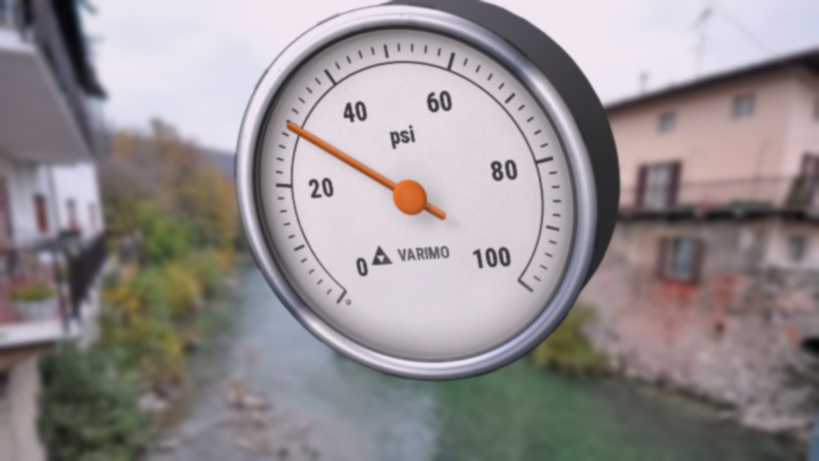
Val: 30 psi
